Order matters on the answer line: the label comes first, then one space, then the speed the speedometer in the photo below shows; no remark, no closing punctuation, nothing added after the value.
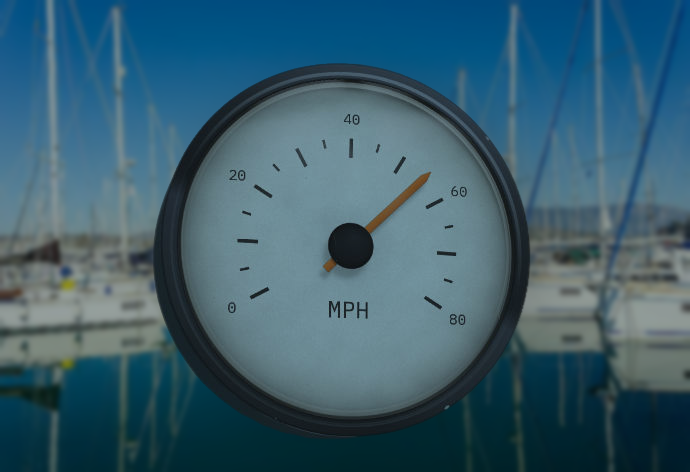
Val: 55 mph
